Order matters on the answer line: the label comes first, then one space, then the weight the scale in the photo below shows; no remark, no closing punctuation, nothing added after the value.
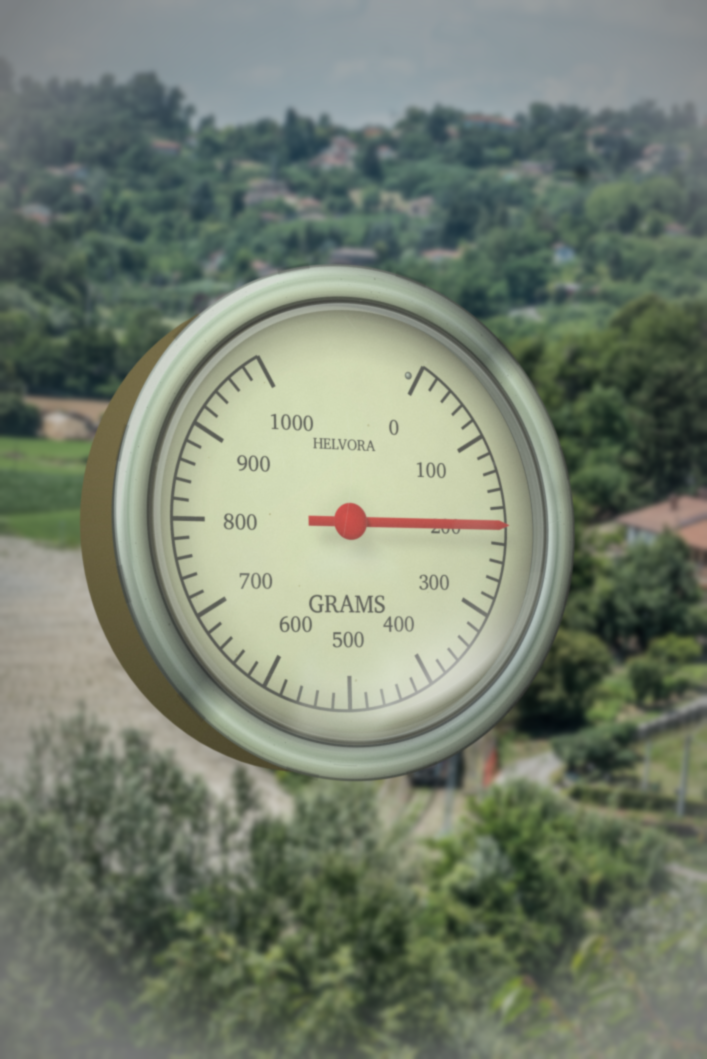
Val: 200 g
